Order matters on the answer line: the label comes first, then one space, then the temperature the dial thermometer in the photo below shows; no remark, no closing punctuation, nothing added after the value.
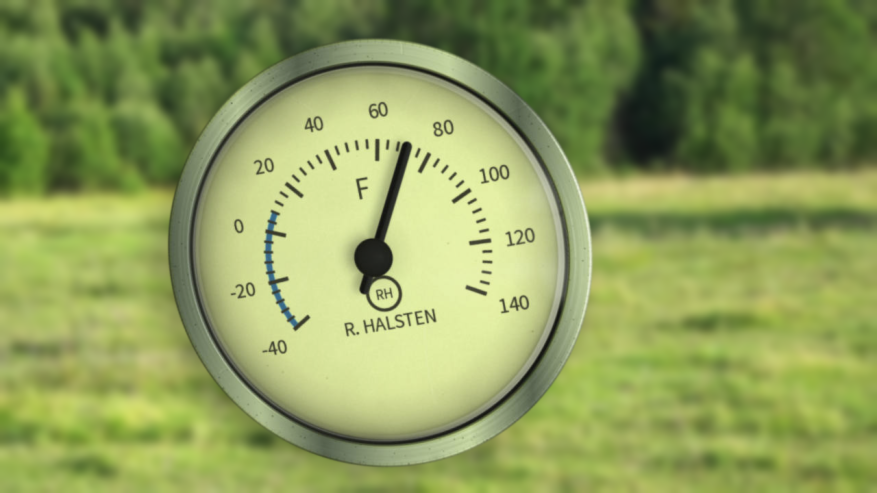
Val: 72 °F
